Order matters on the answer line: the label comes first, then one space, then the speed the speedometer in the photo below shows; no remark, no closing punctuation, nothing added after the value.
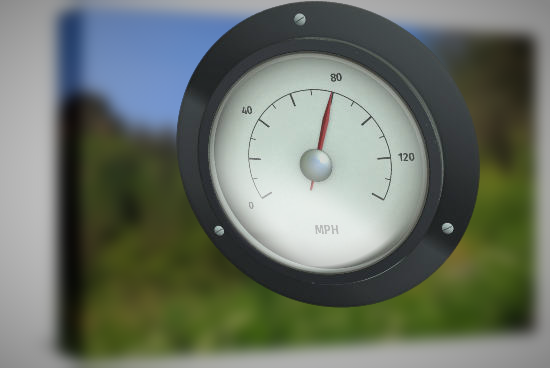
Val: 80 mph
